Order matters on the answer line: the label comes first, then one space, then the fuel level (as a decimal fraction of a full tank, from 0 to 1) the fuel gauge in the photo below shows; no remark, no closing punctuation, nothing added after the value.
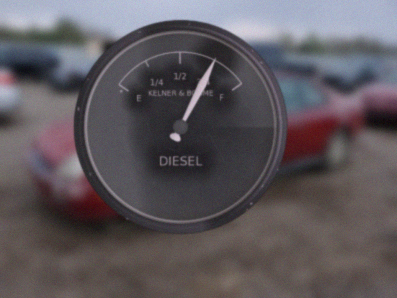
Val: 0.75
